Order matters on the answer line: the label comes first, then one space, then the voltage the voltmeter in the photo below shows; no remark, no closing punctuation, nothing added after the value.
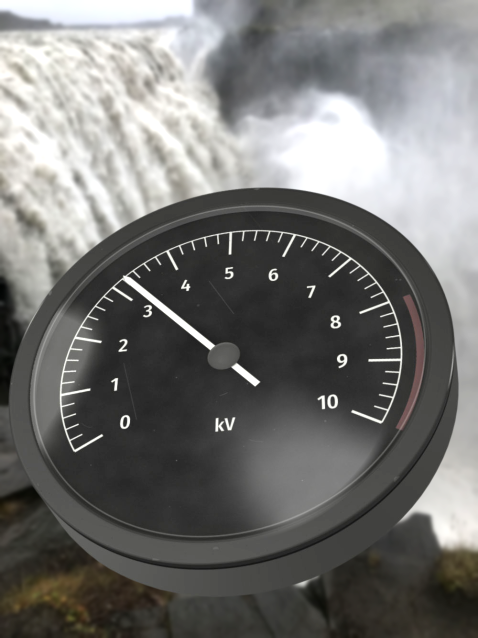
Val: 3.2 kV
